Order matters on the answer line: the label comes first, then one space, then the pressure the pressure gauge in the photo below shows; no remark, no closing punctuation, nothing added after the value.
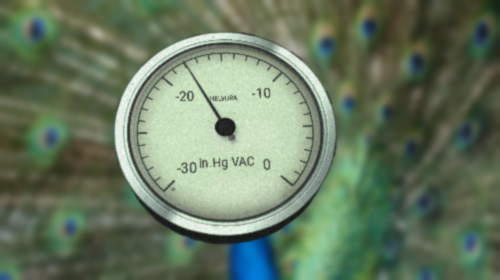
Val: -18 inHg
